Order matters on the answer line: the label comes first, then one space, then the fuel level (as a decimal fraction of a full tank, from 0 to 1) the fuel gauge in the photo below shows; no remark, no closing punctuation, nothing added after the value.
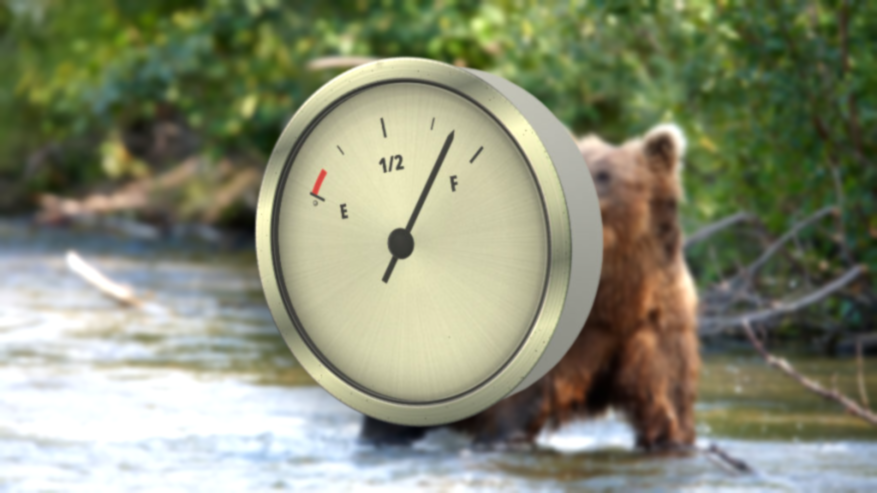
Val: 0.875
